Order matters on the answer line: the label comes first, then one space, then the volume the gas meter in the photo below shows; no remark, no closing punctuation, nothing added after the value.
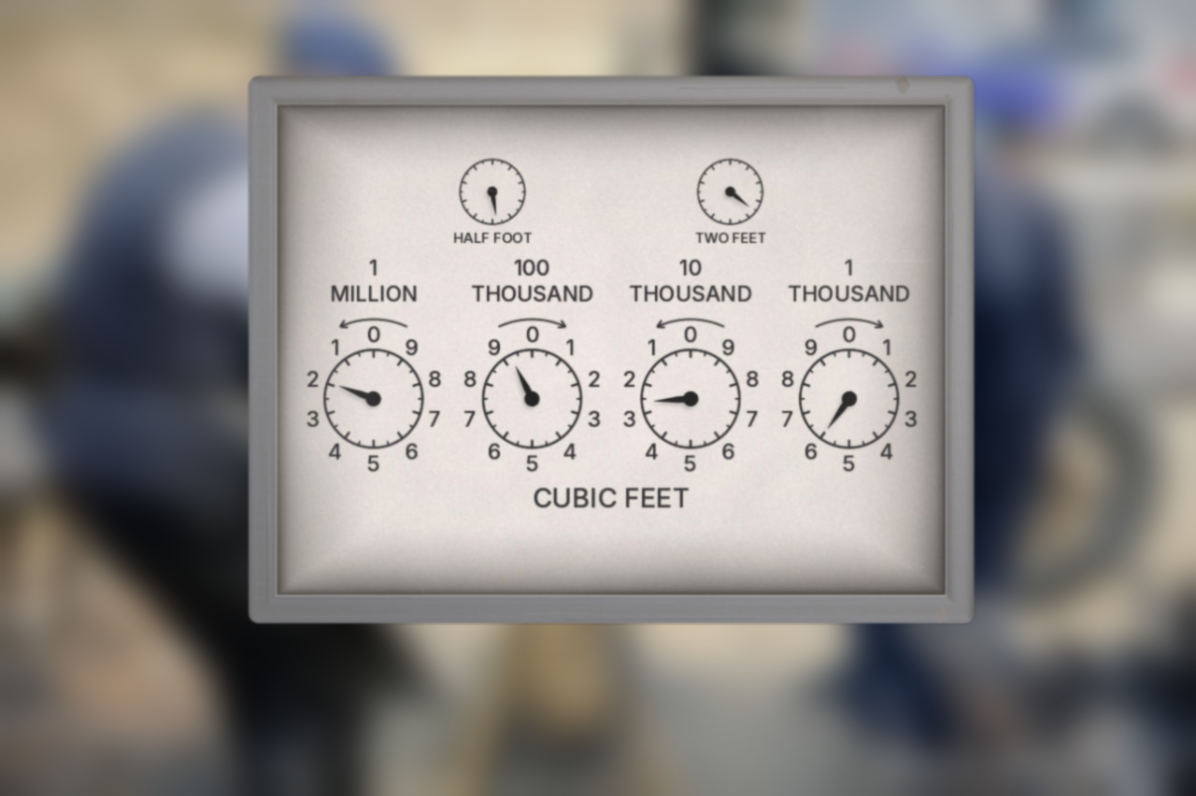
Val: 192600 ft³
